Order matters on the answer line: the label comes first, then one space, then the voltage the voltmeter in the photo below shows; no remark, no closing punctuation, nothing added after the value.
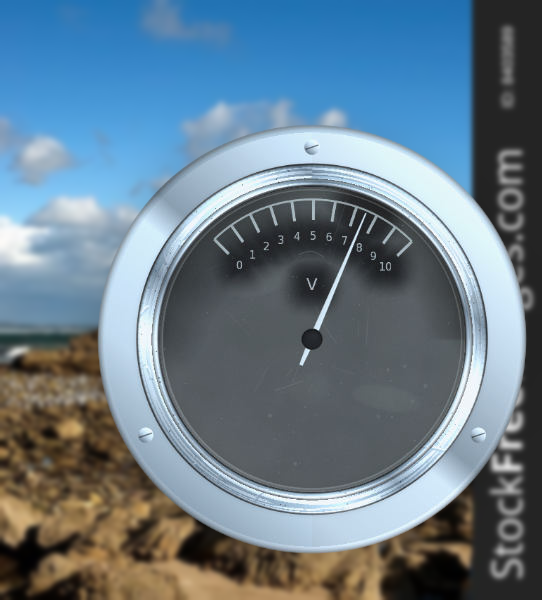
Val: 7.5 V
